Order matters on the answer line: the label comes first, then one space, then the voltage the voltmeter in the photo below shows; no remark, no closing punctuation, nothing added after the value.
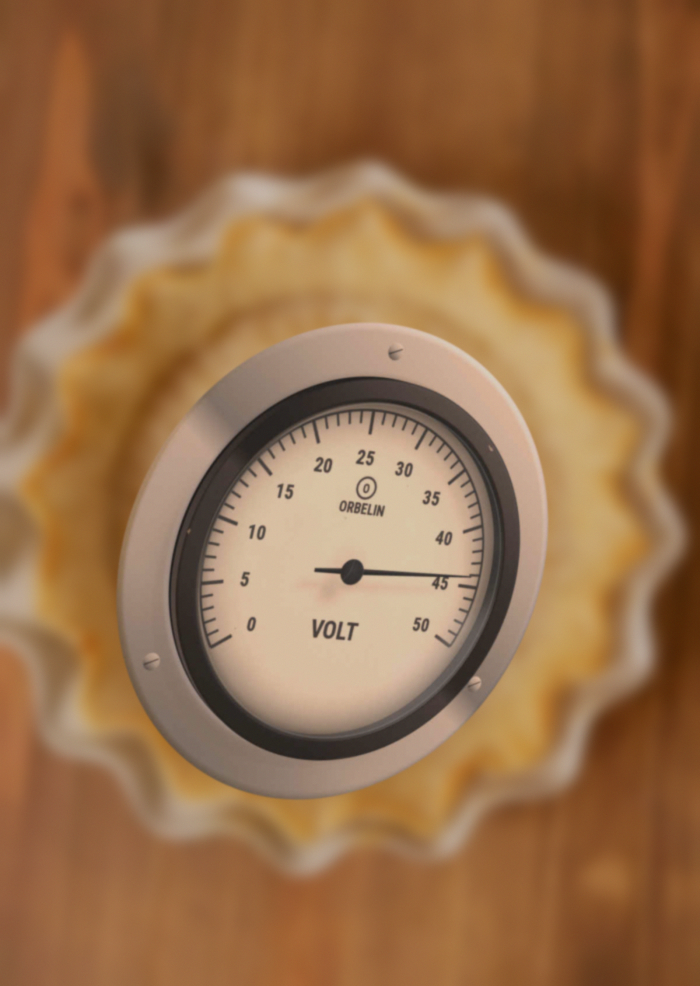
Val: 44 V
